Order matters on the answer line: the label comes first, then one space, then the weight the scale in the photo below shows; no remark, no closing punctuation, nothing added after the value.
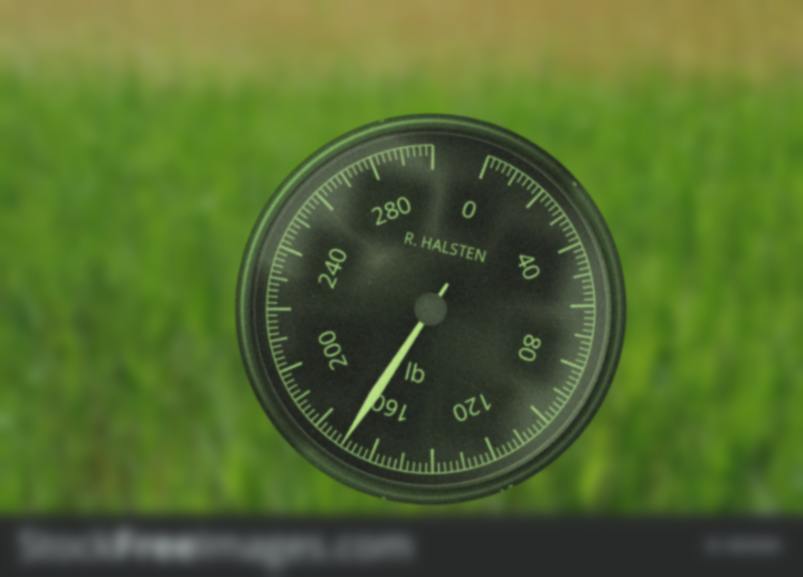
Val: 170 lb
